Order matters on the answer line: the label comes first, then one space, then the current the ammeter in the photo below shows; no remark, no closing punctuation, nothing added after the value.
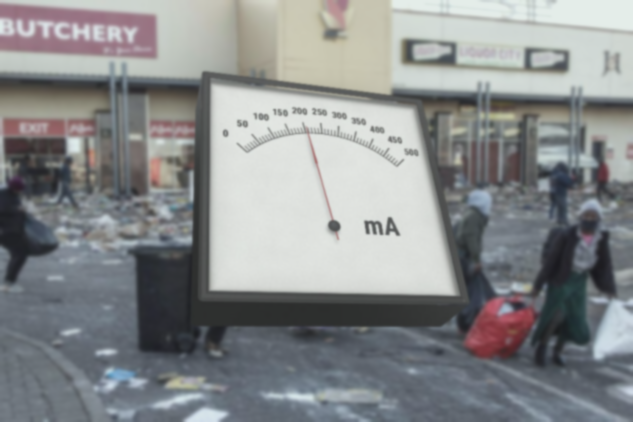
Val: 200 mA
